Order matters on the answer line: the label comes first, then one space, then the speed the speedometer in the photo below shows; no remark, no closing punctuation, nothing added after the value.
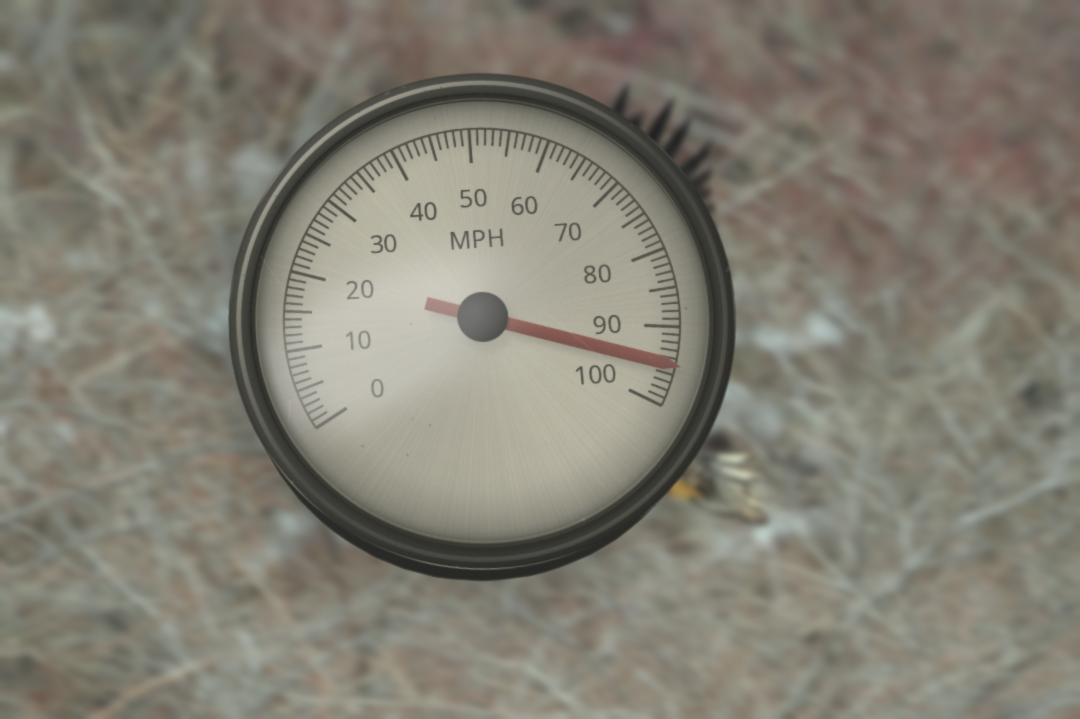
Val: 95 mph
